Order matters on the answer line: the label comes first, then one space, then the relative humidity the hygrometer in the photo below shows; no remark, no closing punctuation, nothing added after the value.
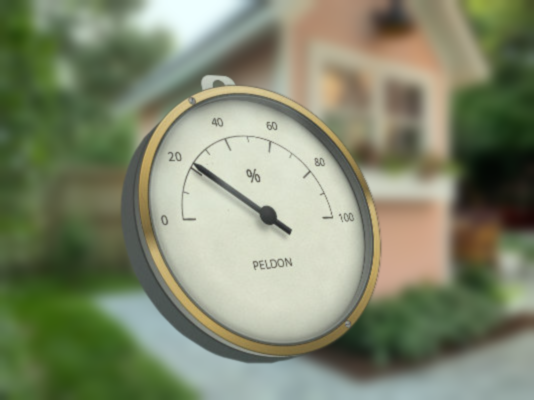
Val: 20 %
